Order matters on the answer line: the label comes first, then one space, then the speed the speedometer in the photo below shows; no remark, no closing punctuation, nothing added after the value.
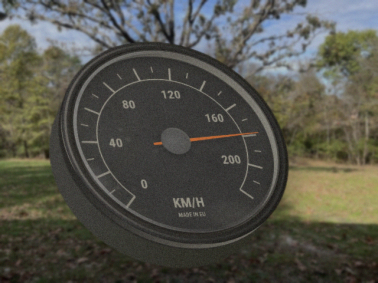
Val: 180 km/h
